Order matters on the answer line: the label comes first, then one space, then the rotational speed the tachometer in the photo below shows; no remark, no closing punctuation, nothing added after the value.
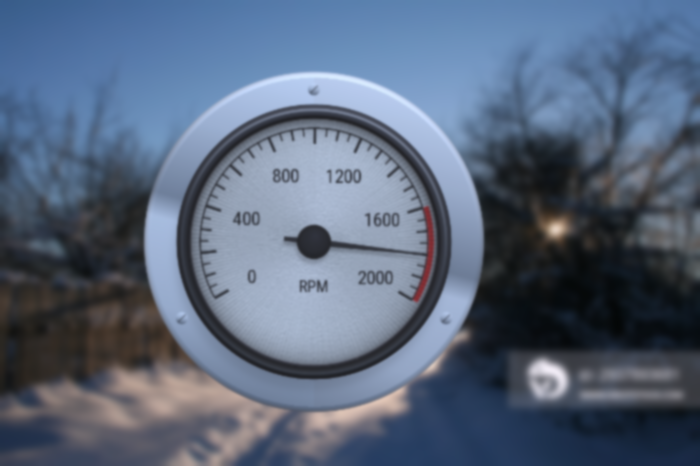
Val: 1800 rpm
